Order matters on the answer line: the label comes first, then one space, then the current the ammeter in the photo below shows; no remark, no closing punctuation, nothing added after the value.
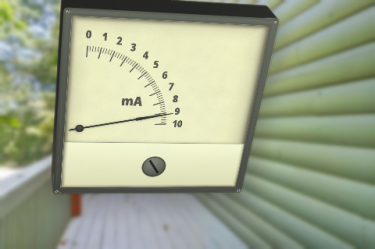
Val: 9 mA
